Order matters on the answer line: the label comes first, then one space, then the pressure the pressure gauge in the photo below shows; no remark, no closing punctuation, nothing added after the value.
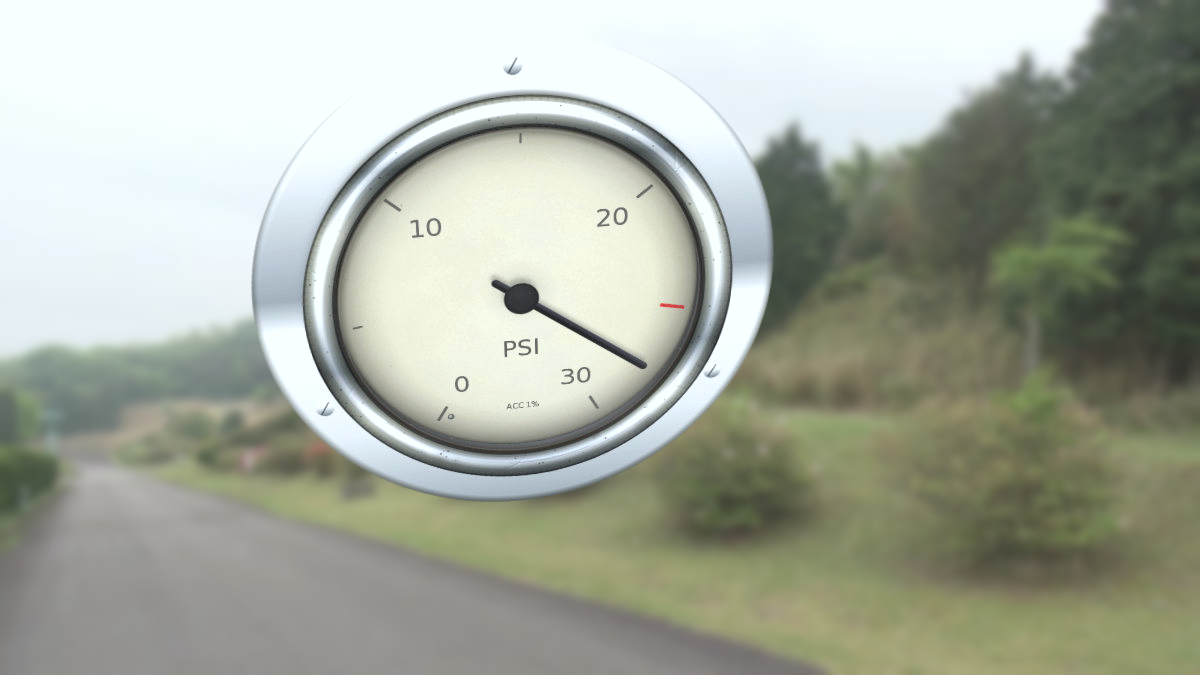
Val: 27.5 psi
